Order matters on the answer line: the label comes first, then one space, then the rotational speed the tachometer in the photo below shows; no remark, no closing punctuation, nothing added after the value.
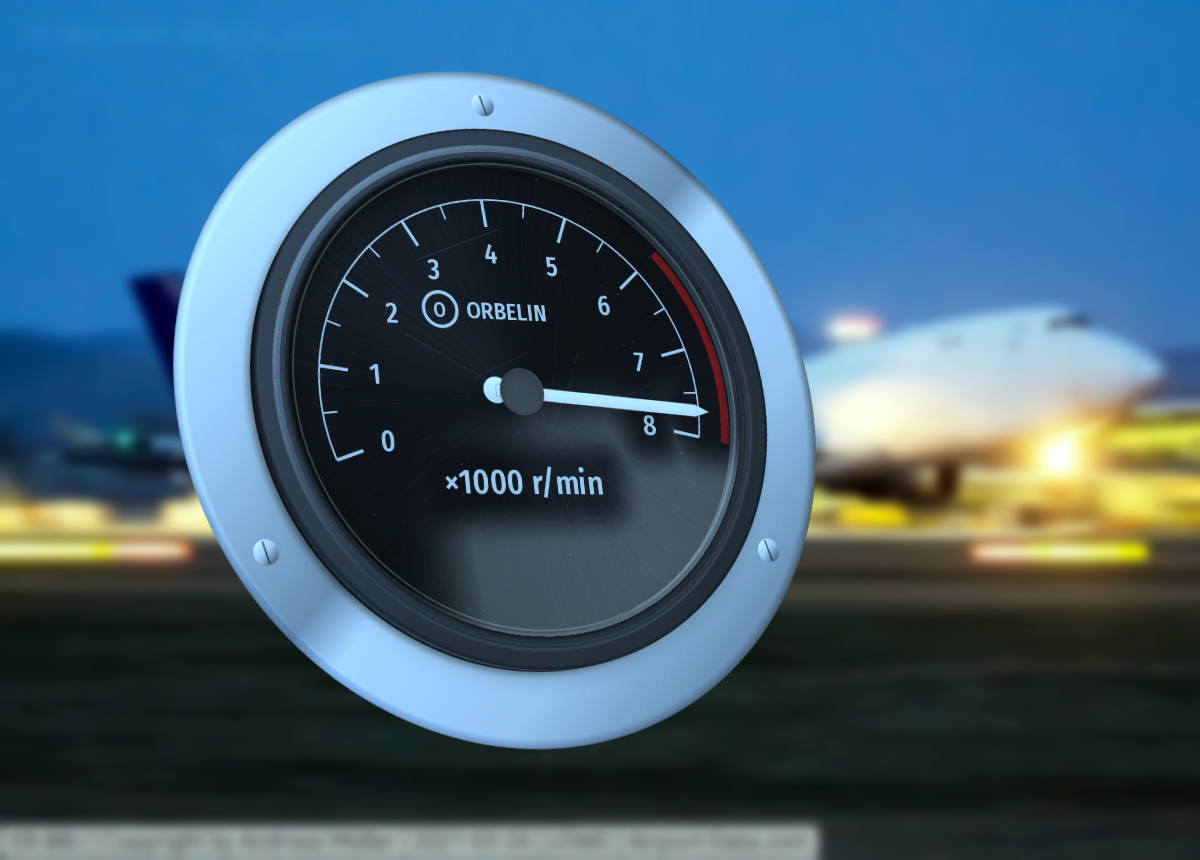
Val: 7750 rpm
